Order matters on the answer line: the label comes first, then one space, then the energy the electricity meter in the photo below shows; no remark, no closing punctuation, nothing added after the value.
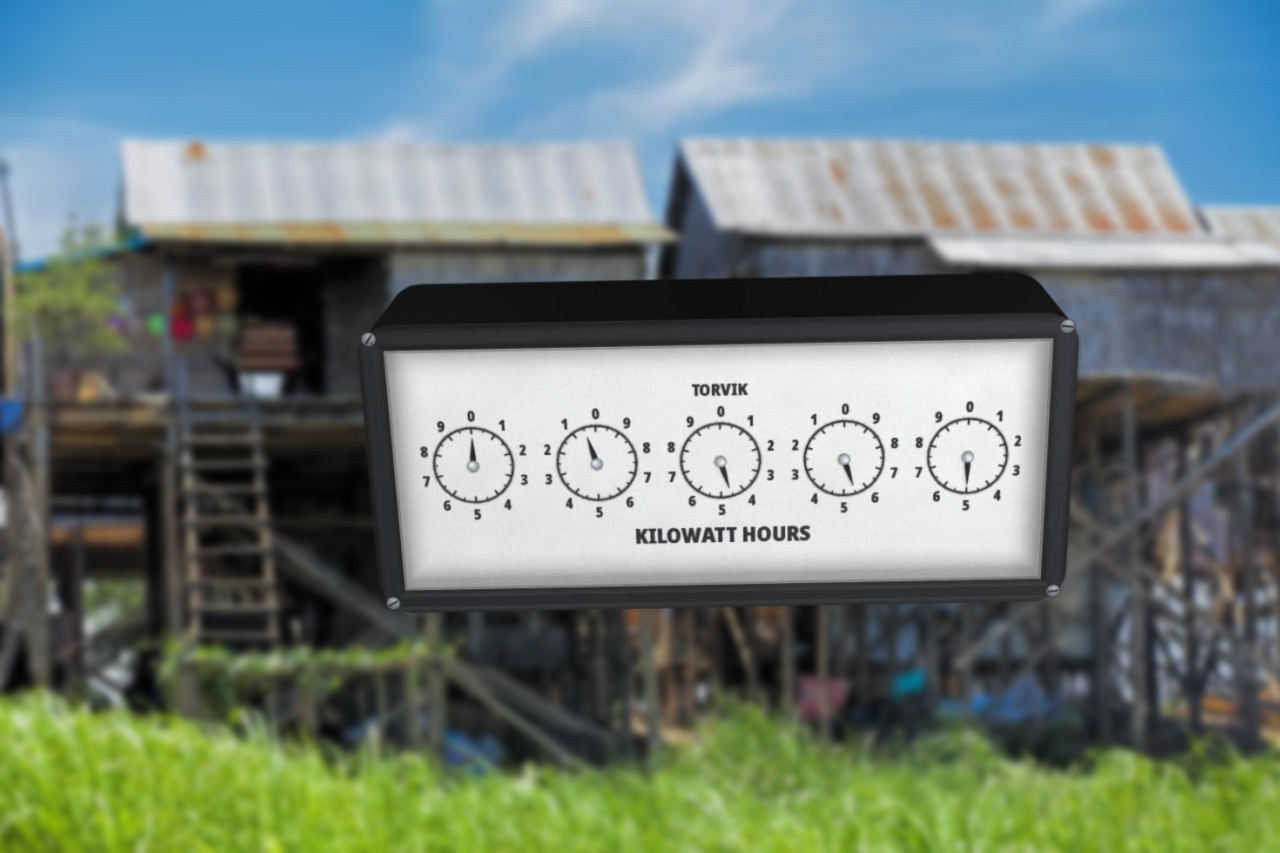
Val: 455 kWh
